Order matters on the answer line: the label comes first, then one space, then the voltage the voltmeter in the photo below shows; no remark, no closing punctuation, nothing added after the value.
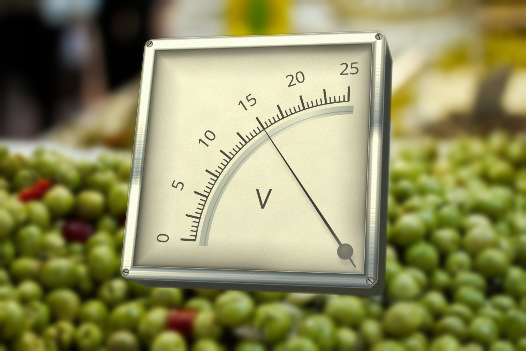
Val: 15 V
